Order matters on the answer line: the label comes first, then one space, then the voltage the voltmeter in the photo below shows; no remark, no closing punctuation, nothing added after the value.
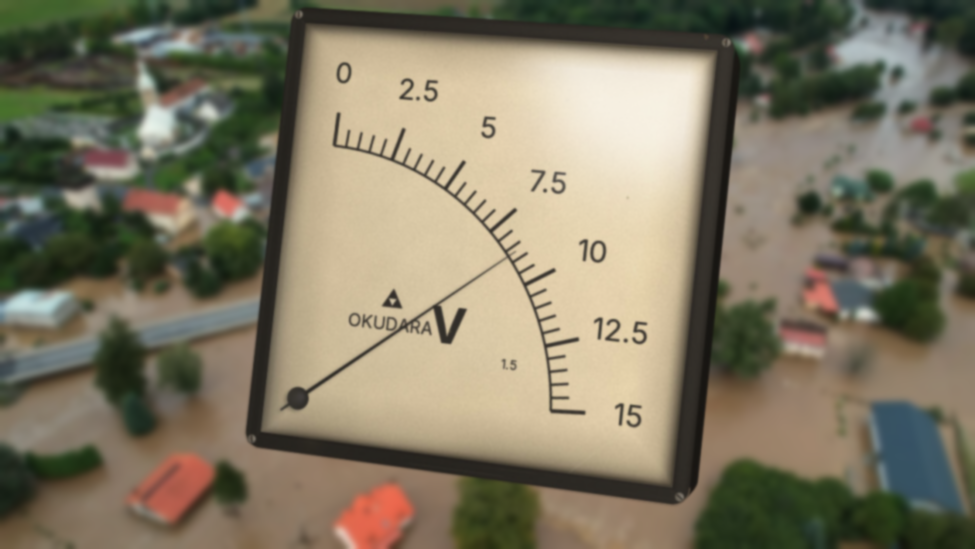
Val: 8.75 V
